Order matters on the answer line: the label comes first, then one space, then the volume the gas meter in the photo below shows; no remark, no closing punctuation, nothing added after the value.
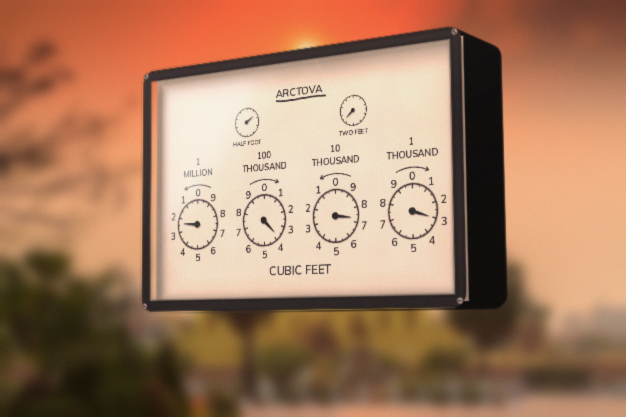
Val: 237300 ft³
